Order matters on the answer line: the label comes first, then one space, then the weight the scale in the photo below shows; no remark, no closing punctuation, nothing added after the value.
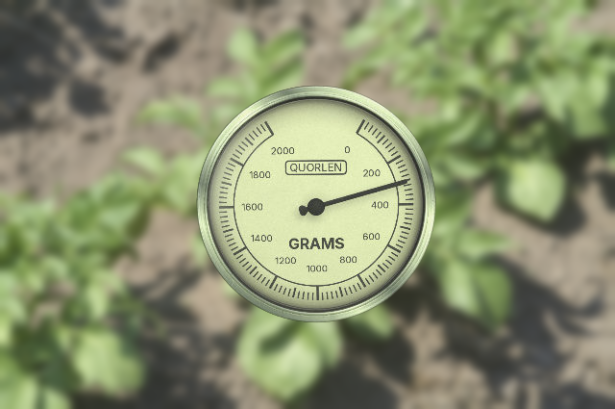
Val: 300 g
